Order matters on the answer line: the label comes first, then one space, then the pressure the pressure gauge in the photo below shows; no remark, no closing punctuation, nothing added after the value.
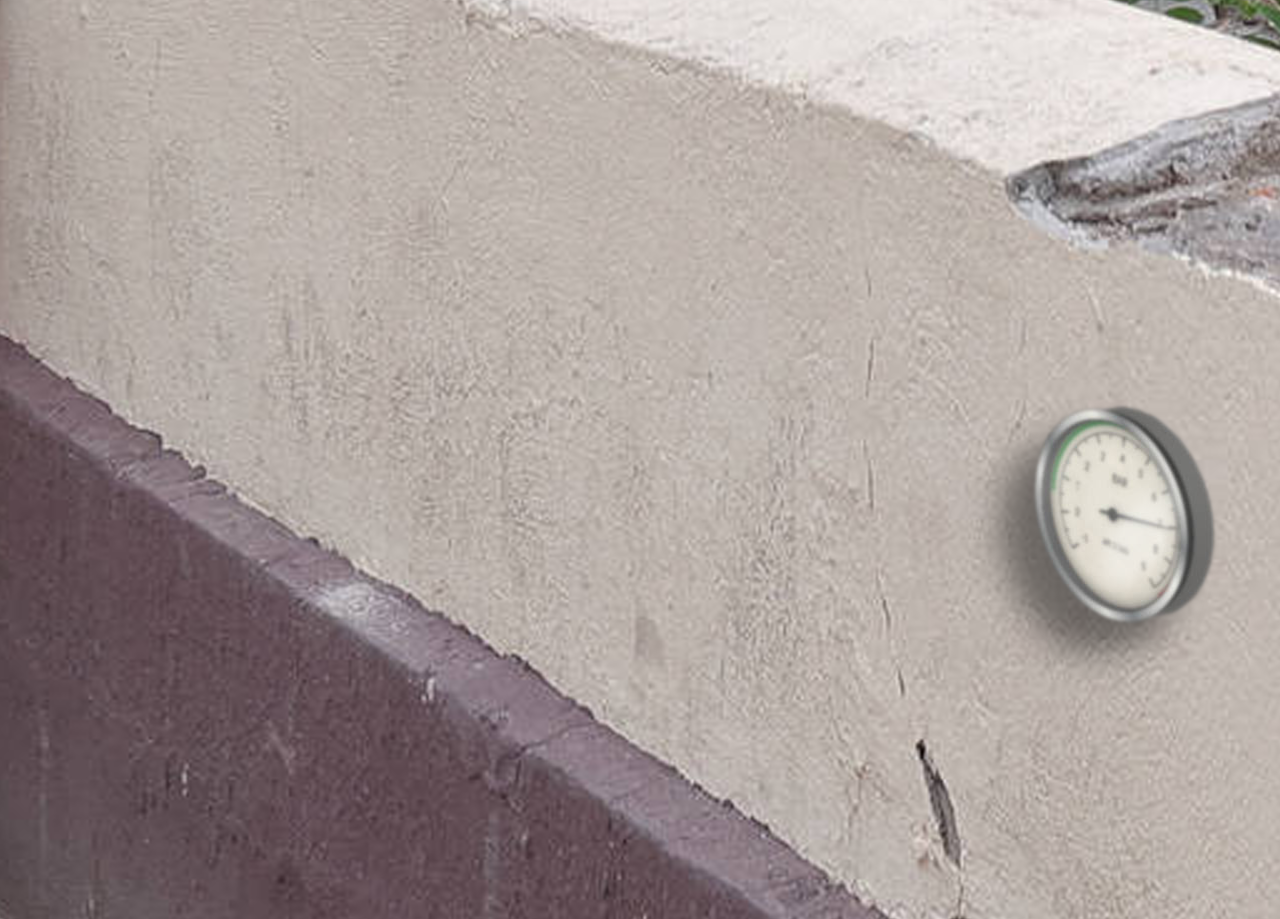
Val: 7 bar
